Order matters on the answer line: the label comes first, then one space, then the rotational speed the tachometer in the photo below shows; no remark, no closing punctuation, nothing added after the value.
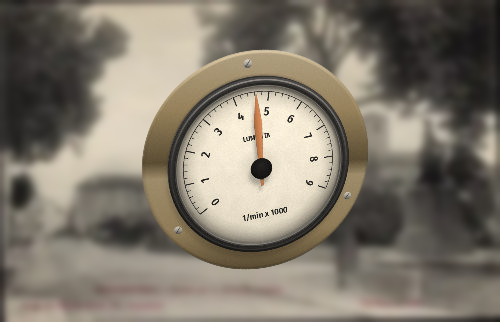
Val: 4600 rpm
